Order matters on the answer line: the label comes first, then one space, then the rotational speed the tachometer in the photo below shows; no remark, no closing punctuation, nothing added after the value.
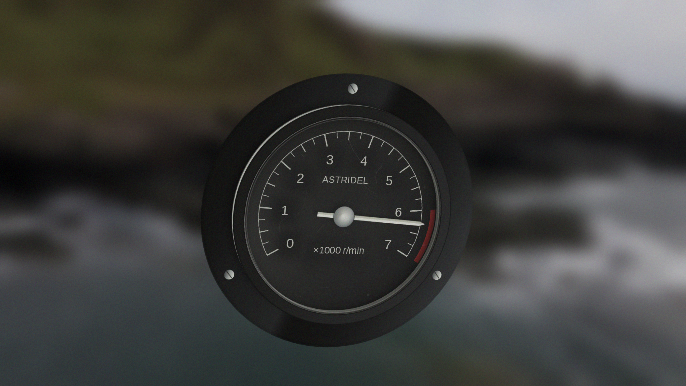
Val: 6250 rpm
